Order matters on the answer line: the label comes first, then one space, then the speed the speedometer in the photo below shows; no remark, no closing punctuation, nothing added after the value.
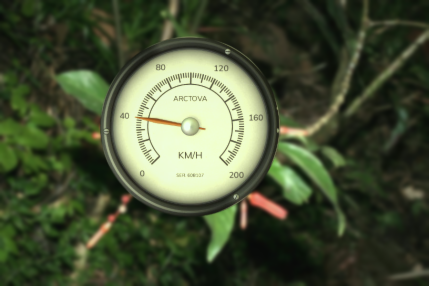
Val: 40 km/h
